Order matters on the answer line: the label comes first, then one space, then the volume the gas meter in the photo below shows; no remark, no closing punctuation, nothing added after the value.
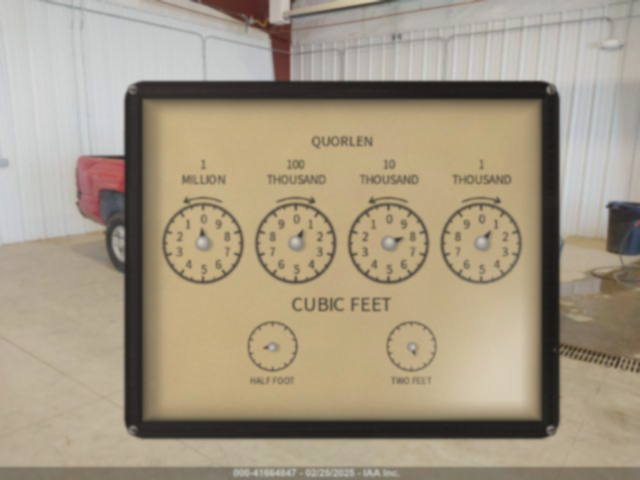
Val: 8100 ft³
